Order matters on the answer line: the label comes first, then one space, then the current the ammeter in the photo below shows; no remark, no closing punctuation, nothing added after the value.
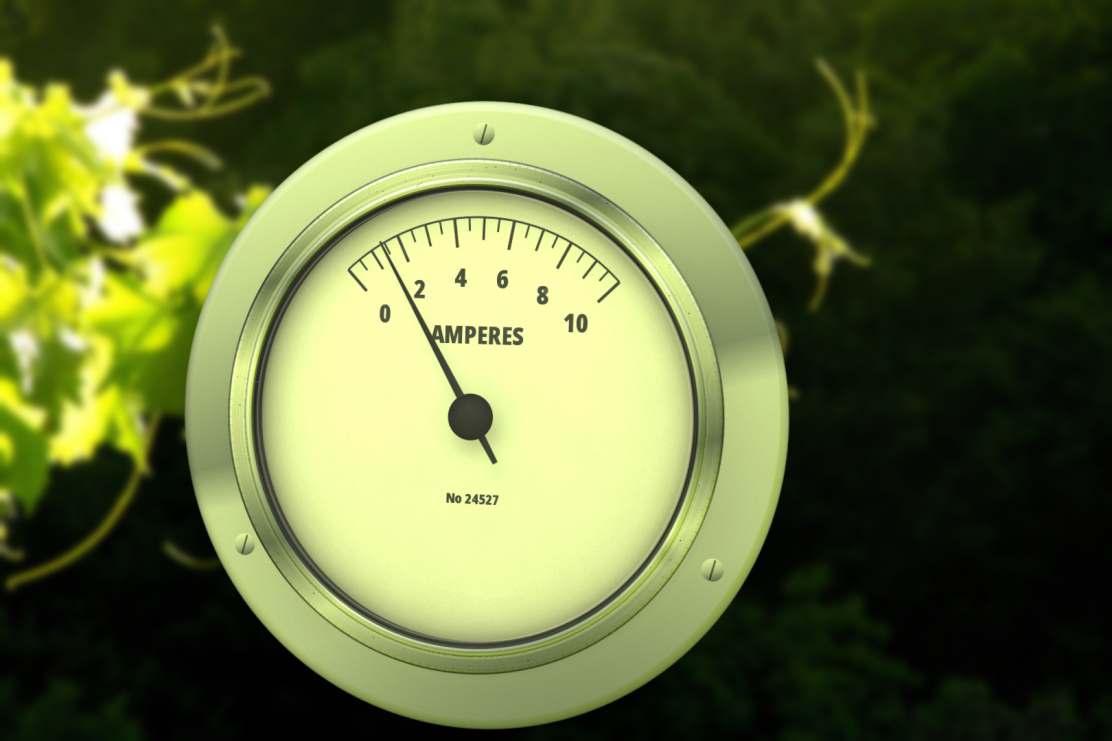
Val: 1.5 A
